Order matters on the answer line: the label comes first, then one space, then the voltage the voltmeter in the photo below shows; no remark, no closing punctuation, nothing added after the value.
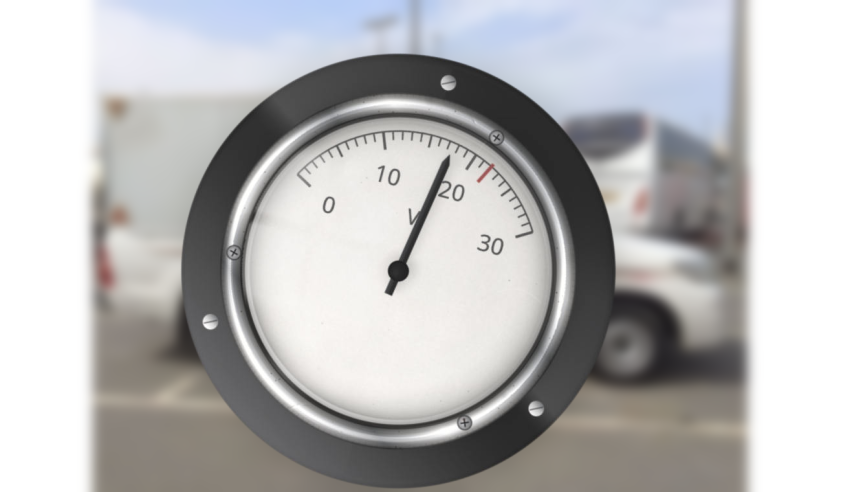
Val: 17.5 V
